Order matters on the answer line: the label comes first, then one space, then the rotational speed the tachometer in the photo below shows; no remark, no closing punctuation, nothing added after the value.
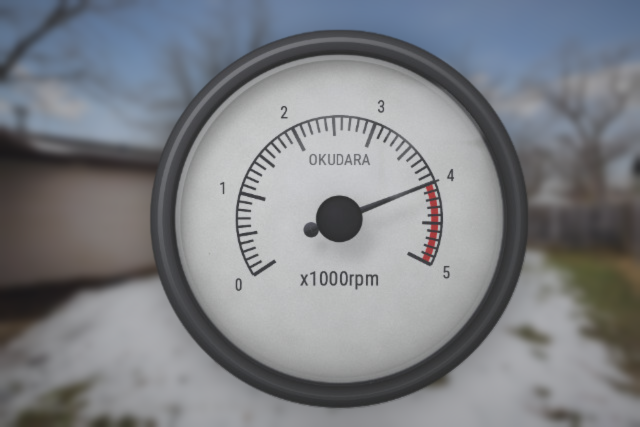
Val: 4000 rpm
